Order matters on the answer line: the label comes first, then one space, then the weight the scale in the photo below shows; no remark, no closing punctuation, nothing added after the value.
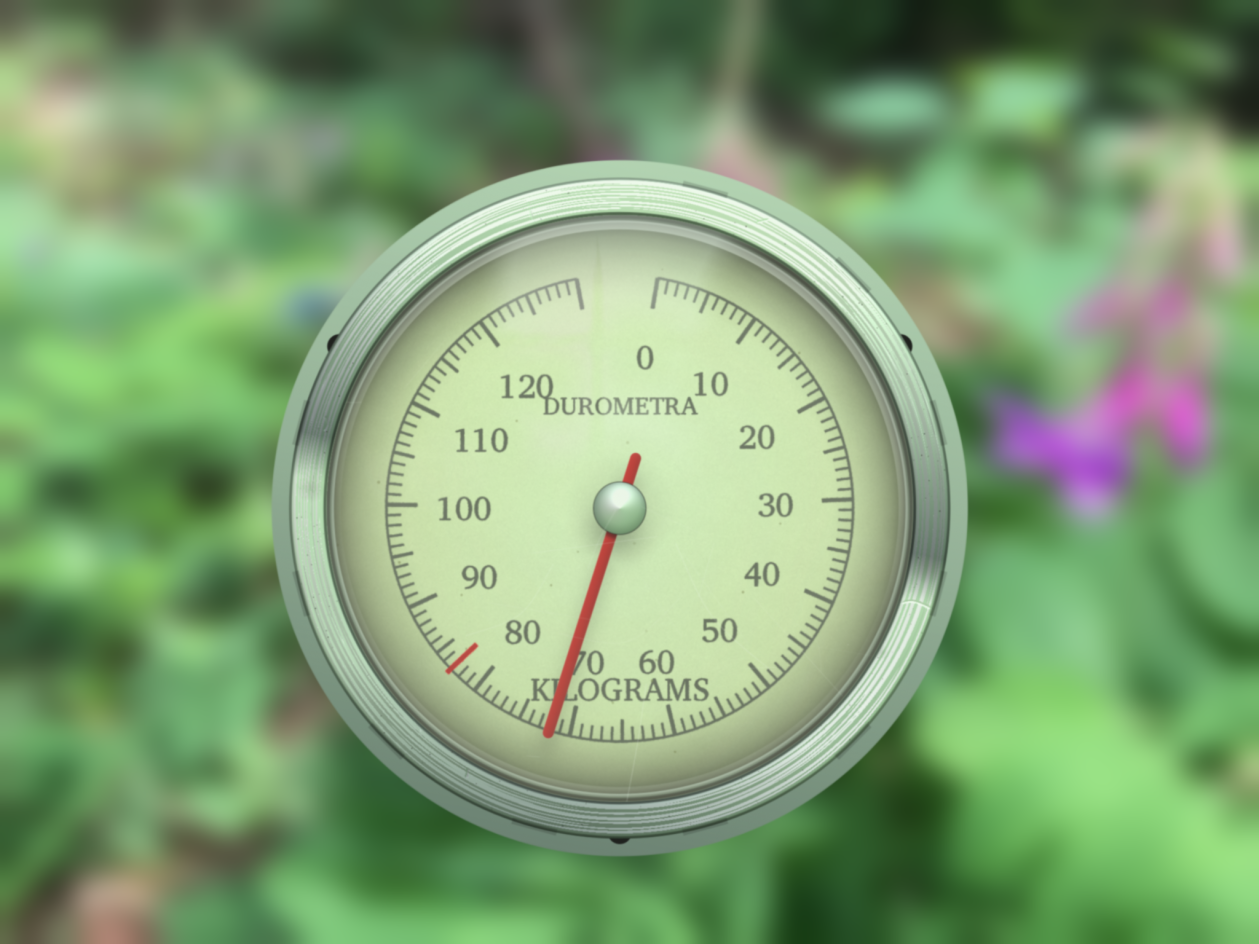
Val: 72 kg
